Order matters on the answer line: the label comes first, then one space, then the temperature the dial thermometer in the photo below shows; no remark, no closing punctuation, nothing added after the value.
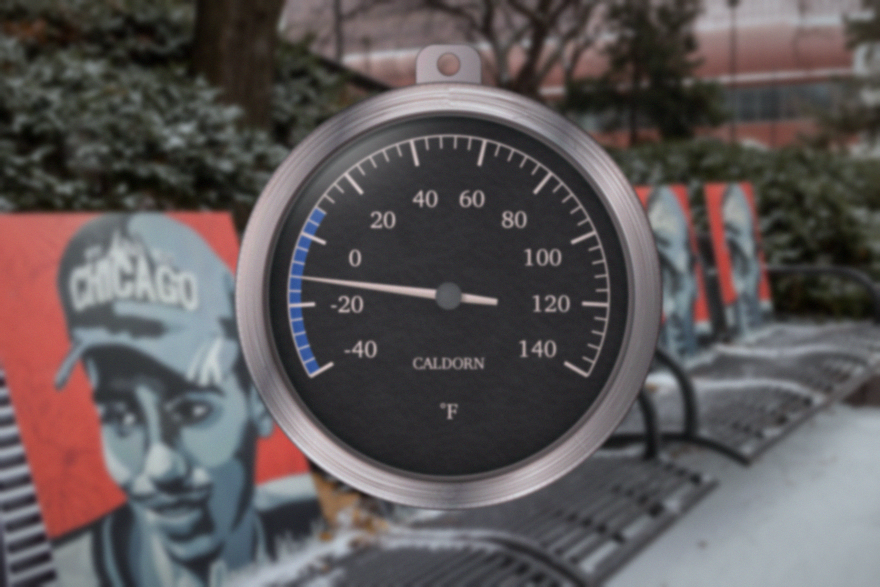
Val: -12 °F
